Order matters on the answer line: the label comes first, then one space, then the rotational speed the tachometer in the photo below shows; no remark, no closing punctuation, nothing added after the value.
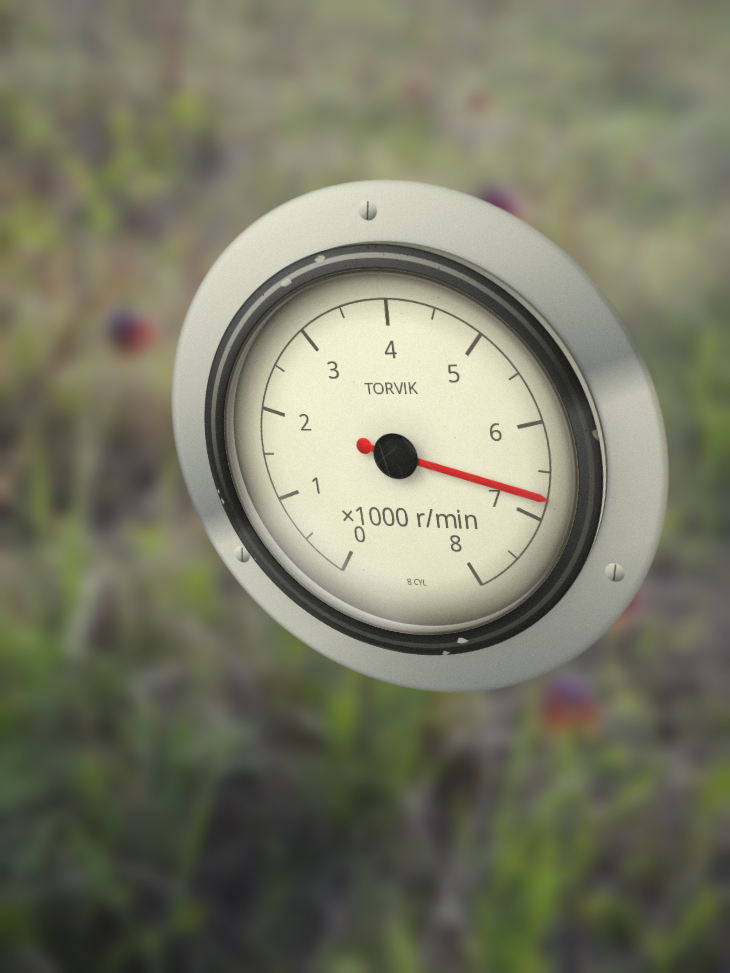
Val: 6750 rpm
